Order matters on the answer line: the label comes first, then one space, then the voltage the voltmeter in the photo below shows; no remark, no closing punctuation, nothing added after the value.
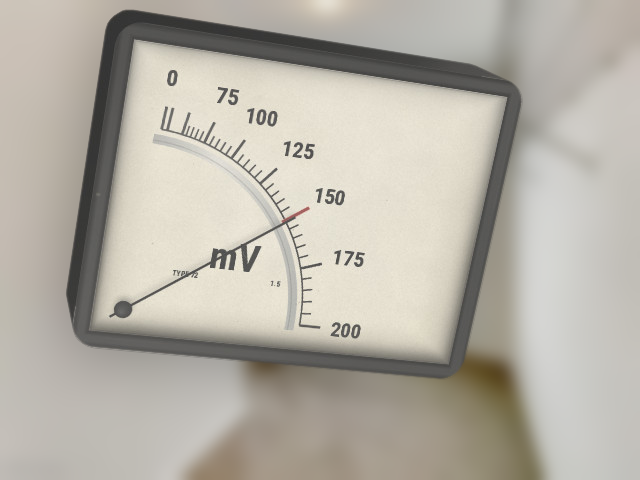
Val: 150 mV
